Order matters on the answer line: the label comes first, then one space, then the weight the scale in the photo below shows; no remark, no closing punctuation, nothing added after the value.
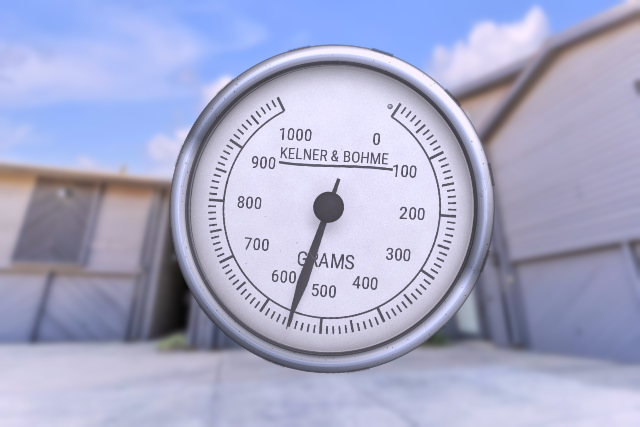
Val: 550 g
